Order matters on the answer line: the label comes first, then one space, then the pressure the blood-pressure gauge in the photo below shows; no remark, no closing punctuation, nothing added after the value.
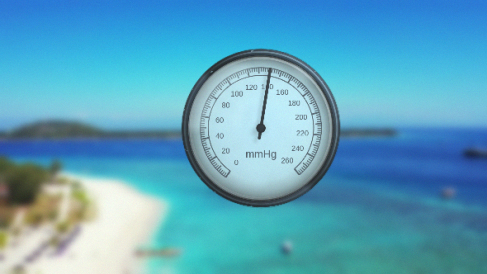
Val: 140 mmHg
